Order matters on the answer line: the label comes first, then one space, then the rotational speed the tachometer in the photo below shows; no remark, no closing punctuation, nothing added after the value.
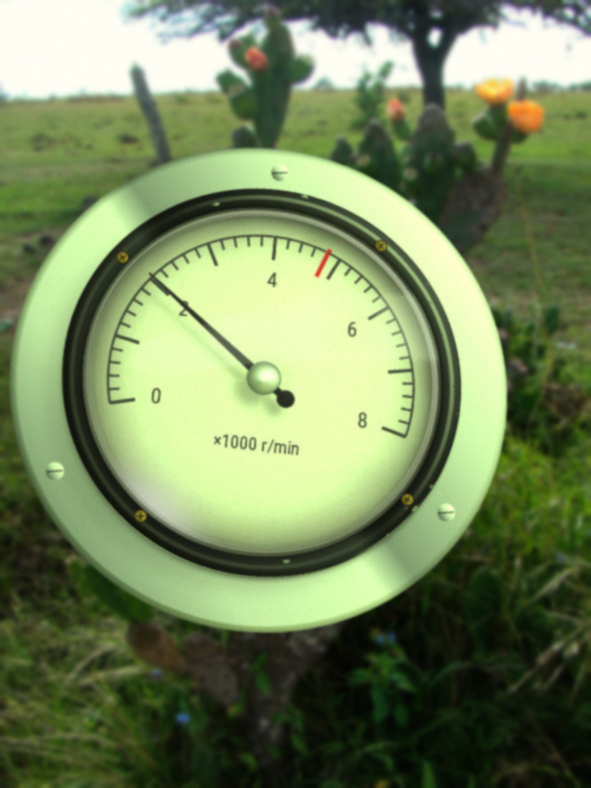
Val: 2000 rpm
